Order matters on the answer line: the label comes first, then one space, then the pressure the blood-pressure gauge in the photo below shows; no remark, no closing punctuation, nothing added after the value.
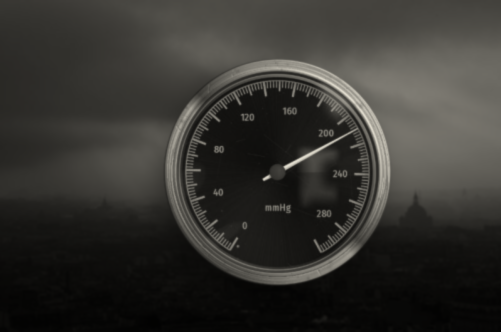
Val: 210 mmHg
